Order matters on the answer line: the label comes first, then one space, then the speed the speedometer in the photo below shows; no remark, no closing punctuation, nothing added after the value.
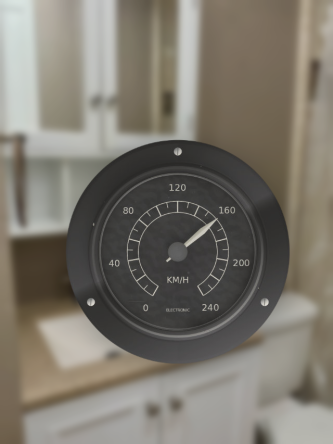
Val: 160 km/h
